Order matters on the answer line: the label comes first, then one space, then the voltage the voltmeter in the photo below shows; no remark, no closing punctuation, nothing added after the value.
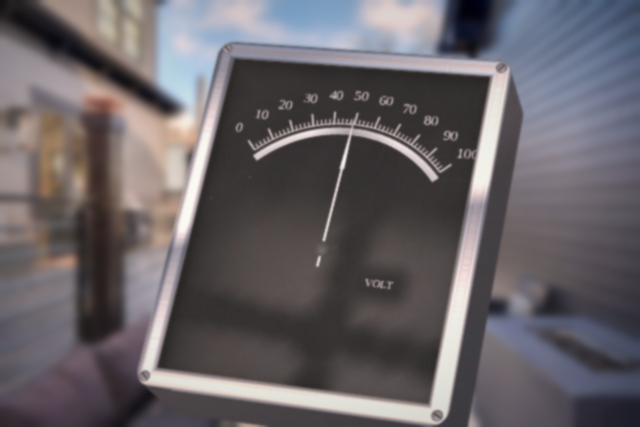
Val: 50 V
